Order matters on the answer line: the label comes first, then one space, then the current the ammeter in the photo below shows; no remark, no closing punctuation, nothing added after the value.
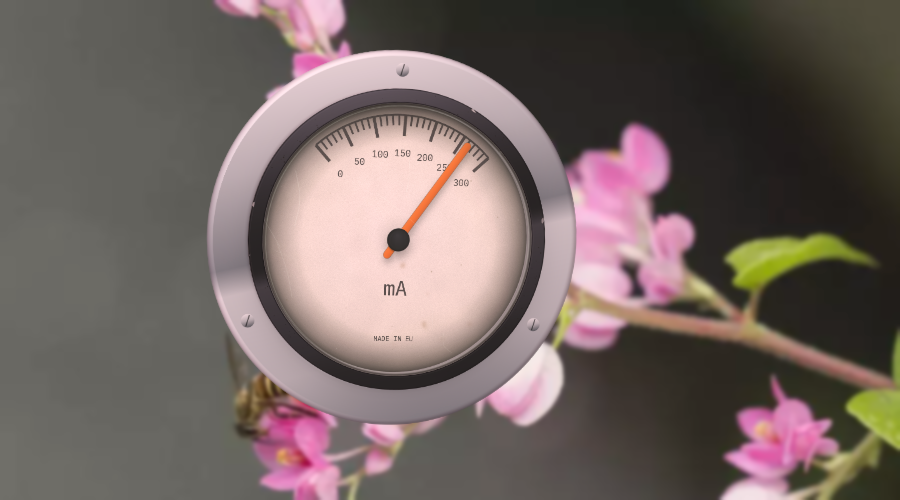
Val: 260 mA
